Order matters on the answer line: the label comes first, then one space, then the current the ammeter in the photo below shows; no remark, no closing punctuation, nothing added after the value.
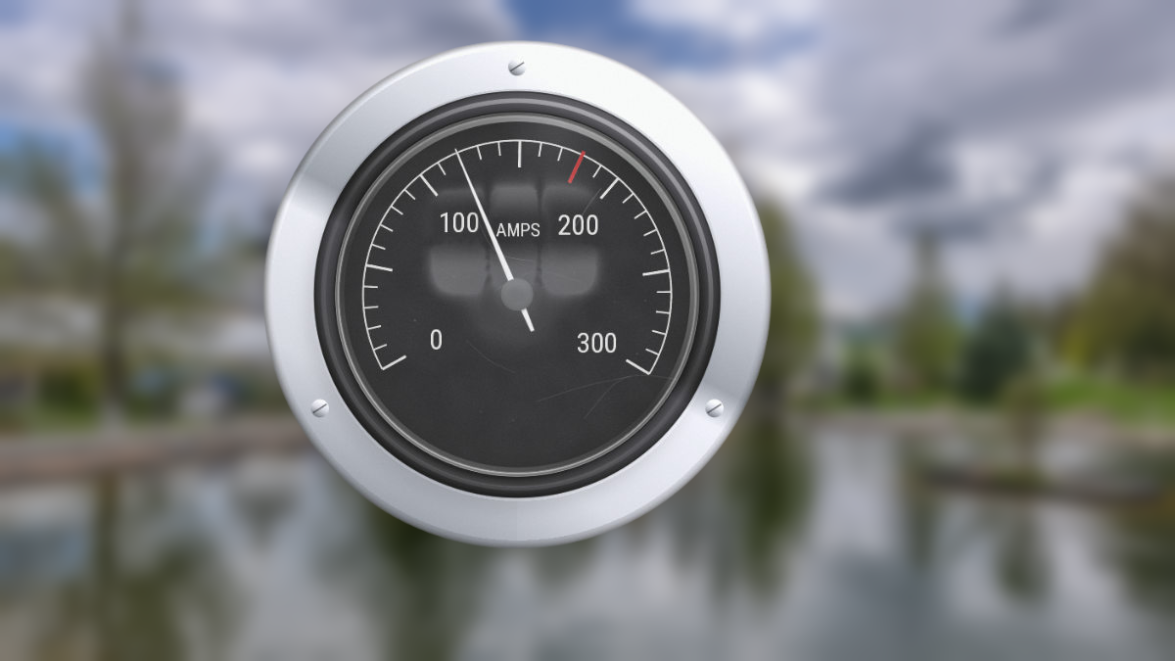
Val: 120 A
